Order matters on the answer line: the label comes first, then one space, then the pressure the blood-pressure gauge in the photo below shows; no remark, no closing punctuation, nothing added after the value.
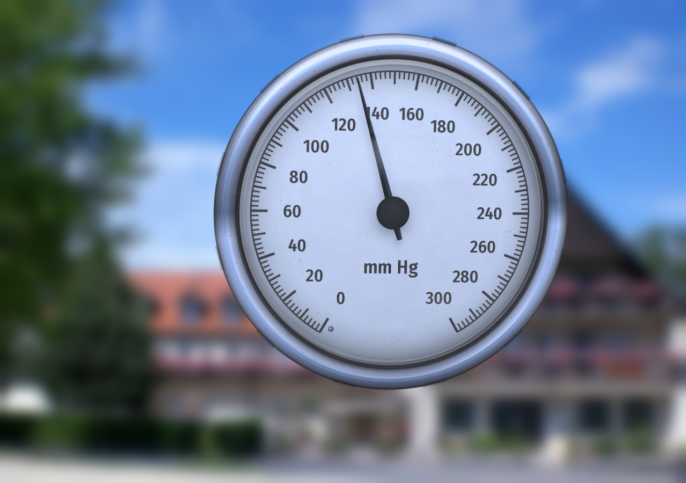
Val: 134 mmHg
